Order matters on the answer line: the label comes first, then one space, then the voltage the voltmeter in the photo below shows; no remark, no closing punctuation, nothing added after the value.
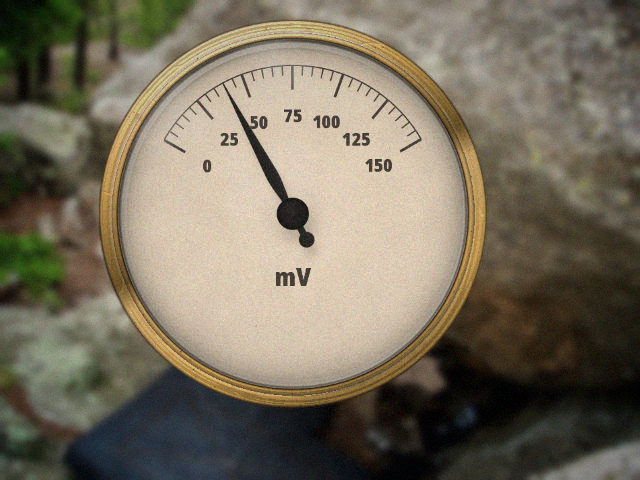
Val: 40 mV
